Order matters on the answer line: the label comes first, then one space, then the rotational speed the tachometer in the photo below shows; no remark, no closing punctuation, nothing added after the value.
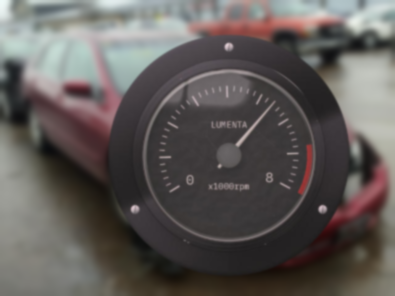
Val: 5400 rpm
